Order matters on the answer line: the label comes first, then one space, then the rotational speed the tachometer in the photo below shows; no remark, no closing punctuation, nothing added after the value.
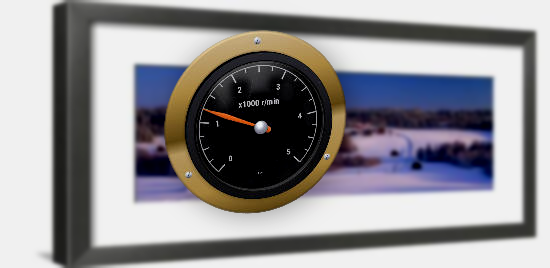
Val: 1250 rpm
